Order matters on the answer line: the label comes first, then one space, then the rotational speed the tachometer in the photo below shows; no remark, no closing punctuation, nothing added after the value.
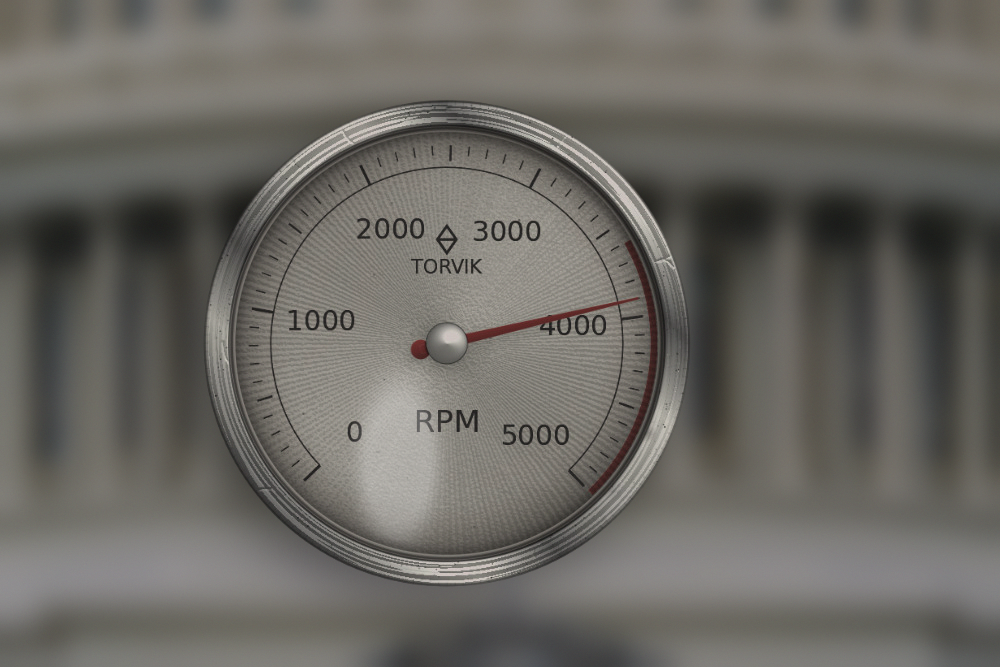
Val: 3900 rpm
